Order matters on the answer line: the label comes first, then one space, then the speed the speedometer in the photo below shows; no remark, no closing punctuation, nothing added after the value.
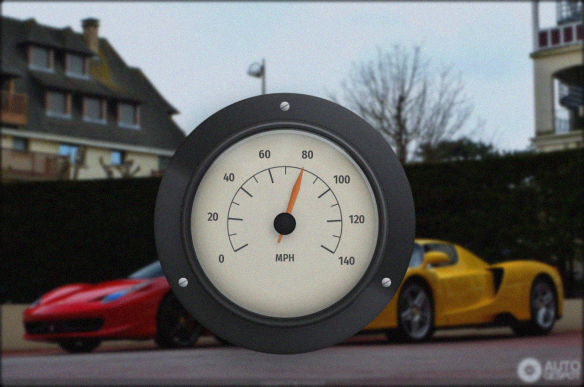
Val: 80 mph
